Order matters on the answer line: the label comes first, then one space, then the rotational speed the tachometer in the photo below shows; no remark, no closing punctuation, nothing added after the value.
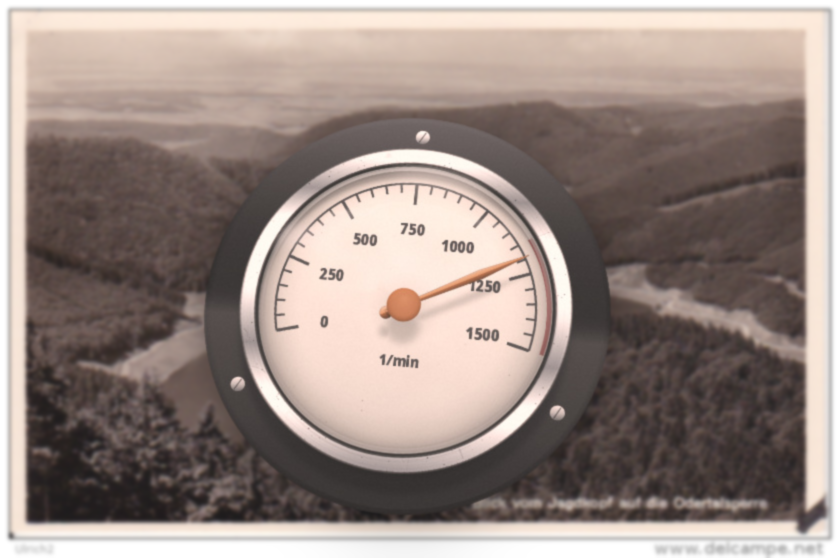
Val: 1200 rpm
